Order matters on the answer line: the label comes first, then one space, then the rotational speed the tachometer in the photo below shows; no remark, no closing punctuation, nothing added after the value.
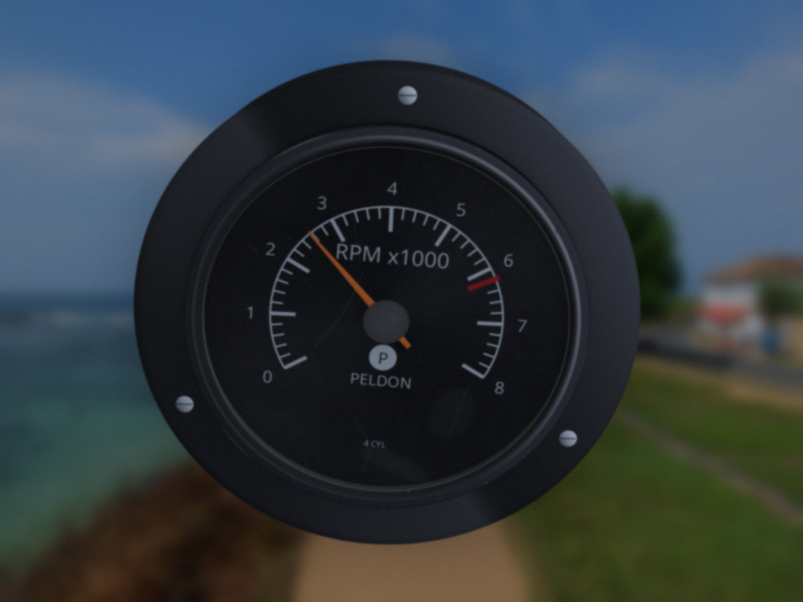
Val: 2600 rpm
